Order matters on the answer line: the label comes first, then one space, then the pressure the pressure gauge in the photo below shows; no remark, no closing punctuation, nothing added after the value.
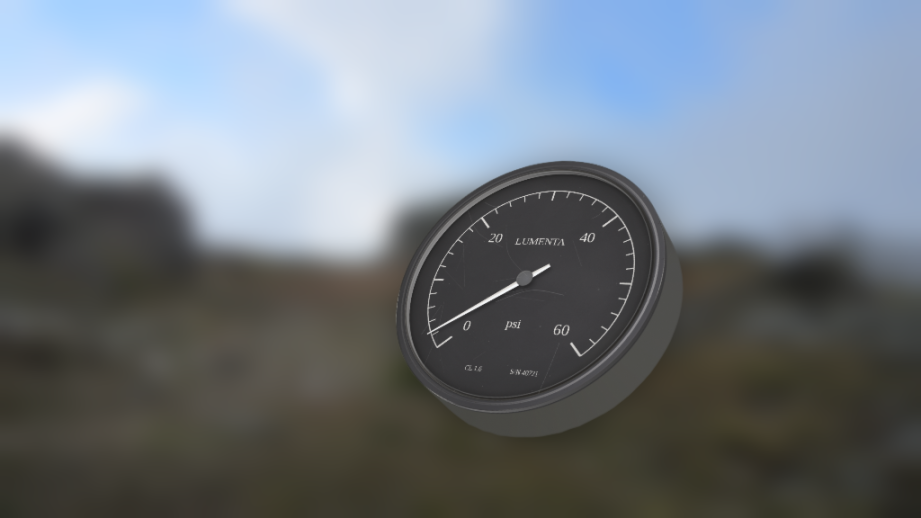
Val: 2 psi
